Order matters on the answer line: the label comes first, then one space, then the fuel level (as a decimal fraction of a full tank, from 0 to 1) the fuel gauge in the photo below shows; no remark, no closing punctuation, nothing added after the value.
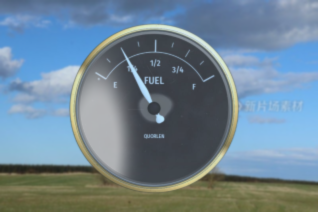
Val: 0.25
